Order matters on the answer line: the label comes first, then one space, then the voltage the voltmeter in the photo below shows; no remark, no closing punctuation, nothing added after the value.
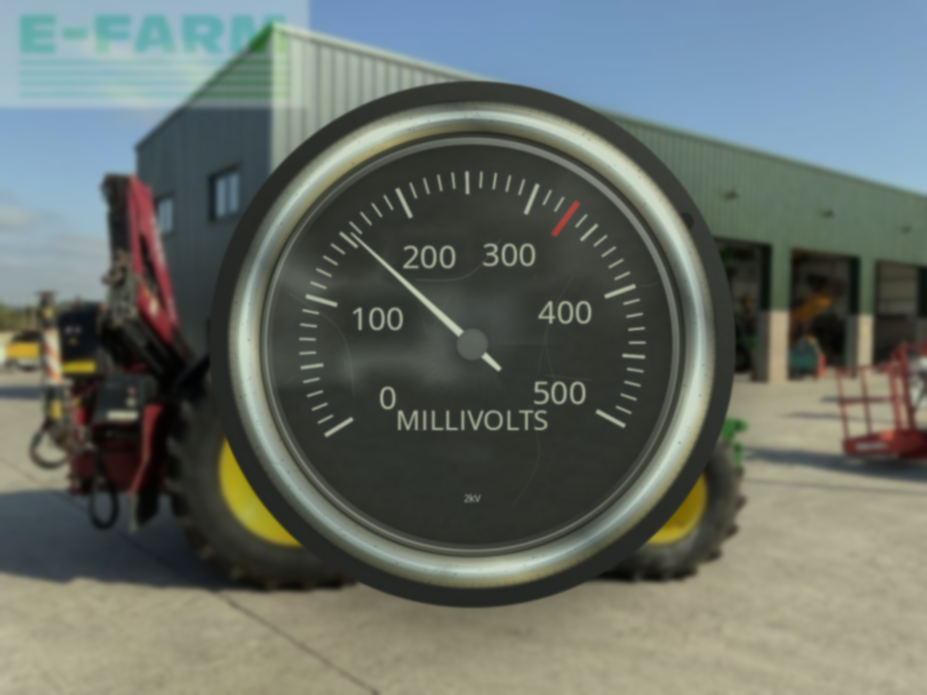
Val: 155 mV
